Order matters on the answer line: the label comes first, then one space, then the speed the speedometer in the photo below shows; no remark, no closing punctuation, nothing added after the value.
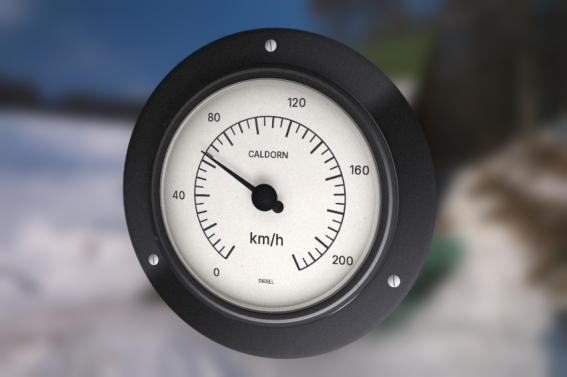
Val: 65 km/h
